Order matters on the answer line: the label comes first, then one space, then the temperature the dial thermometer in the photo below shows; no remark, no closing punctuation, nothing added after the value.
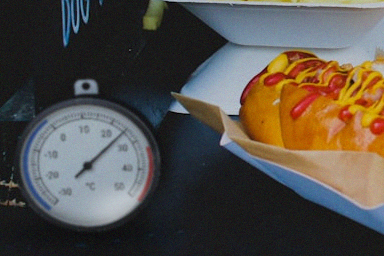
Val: 25 °C
